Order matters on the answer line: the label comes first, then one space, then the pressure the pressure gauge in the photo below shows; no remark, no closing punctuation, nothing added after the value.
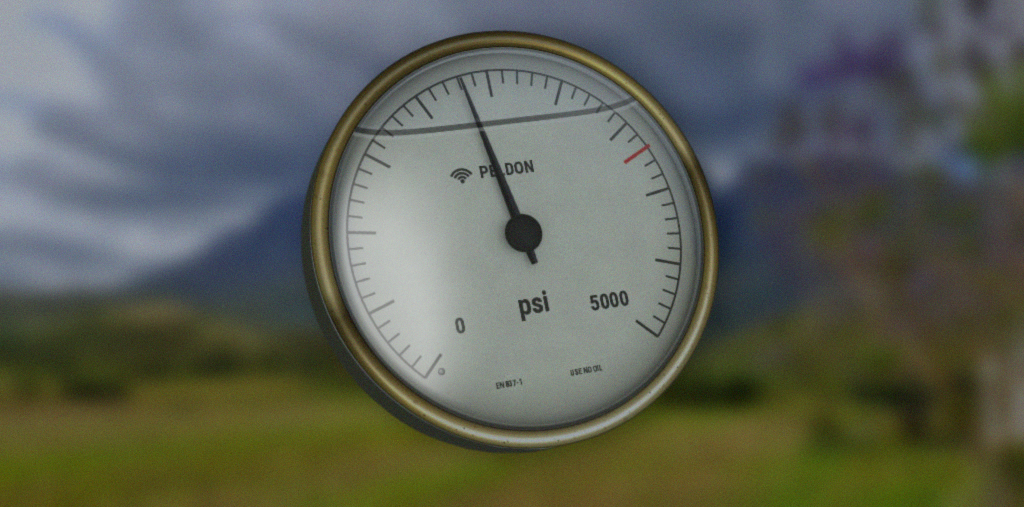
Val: 2300 psi
